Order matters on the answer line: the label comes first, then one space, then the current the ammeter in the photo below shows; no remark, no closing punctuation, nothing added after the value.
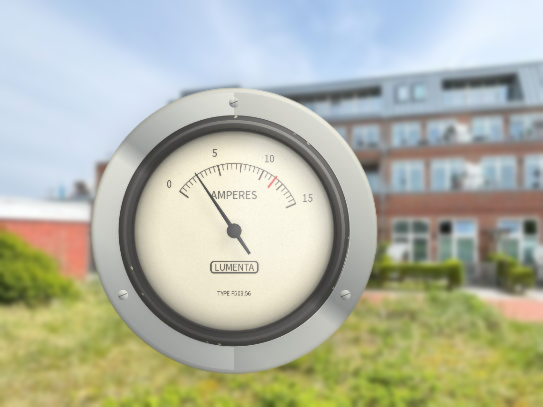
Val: 2.5 A
